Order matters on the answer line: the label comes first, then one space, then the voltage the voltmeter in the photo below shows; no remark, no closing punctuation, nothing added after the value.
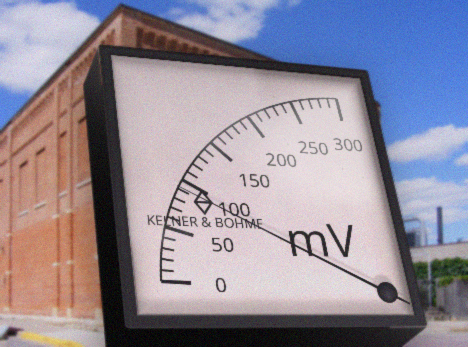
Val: 90 mV
